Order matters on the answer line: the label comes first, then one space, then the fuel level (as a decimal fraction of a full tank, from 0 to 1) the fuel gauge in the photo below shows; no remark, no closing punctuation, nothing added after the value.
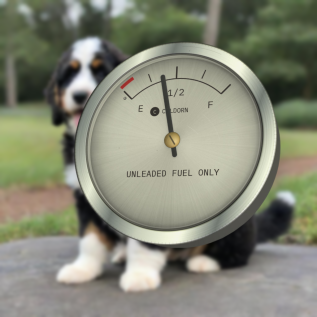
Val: 0.375
